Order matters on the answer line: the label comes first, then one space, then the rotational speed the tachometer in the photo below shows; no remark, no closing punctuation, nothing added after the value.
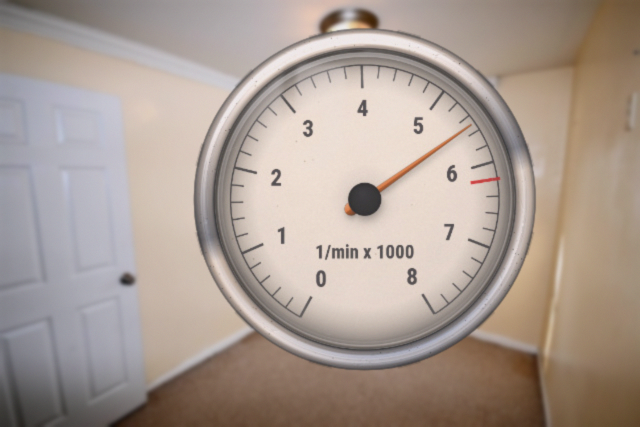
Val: 5500 rpm
